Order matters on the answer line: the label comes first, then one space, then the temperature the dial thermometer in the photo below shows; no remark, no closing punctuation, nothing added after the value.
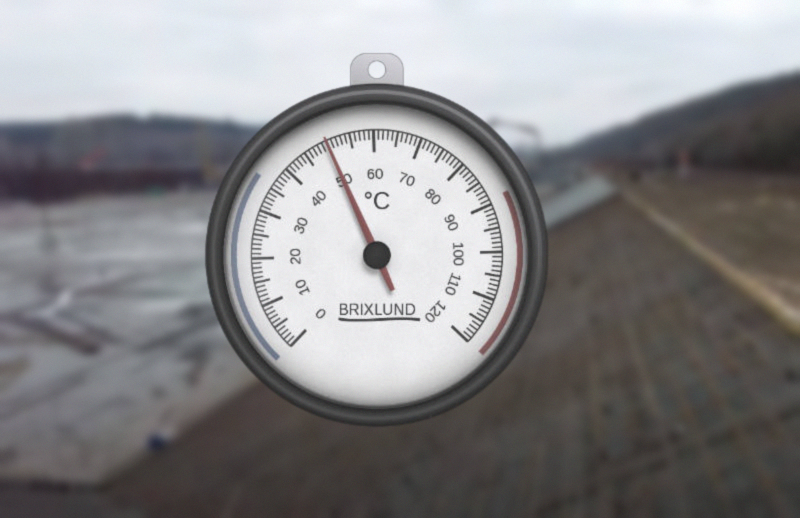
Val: 50 °C
